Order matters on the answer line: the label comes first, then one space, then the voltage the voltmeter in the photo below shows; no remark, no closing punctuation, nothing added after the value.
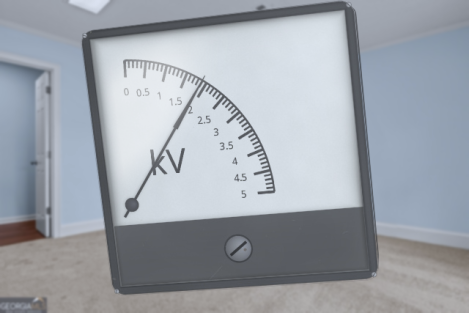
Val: 1.9 kV
